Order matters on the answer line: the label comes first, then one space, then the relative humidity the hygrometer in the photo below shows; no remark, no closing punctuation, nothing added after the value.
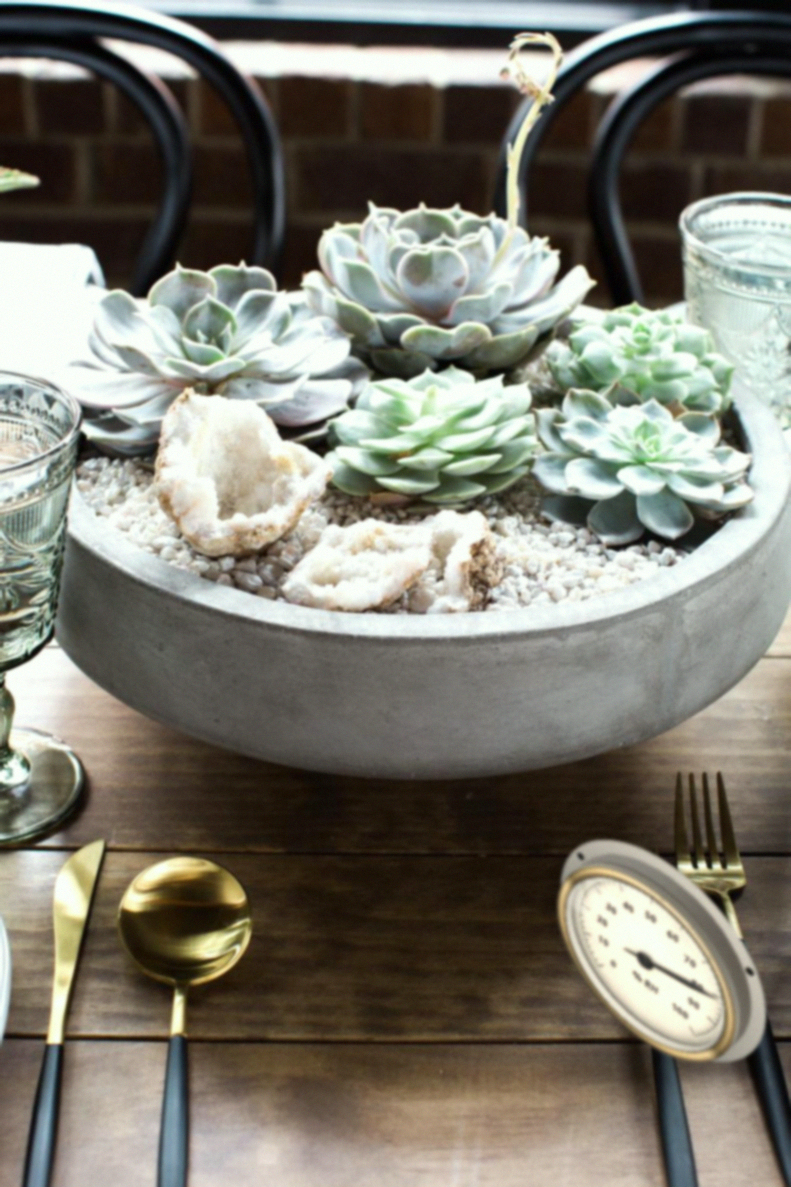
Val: 80 %
